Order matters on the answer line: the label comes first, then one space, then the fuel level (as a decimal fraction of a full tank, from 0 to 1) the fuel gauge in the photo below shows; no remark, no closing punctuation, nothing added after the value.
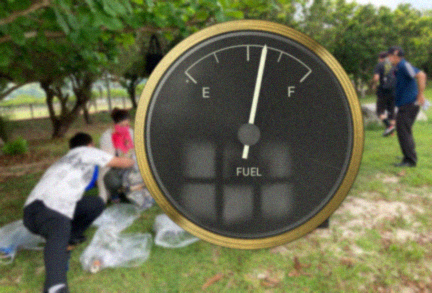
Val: 0.625
